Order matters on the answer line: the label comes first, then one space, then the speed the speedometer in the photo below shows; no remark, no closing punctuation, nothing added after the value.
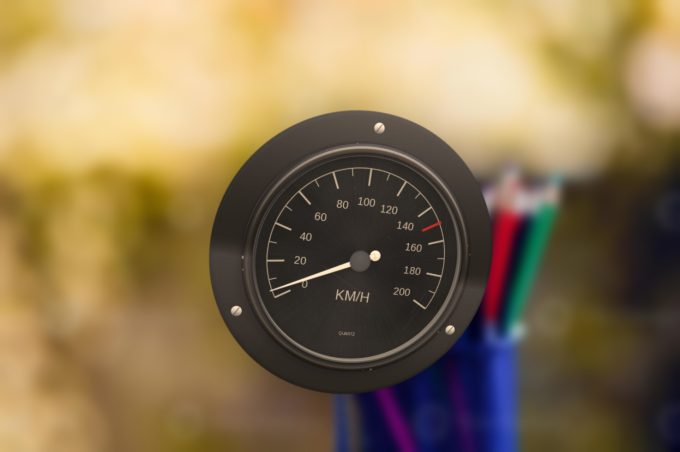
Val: 5 km/h
